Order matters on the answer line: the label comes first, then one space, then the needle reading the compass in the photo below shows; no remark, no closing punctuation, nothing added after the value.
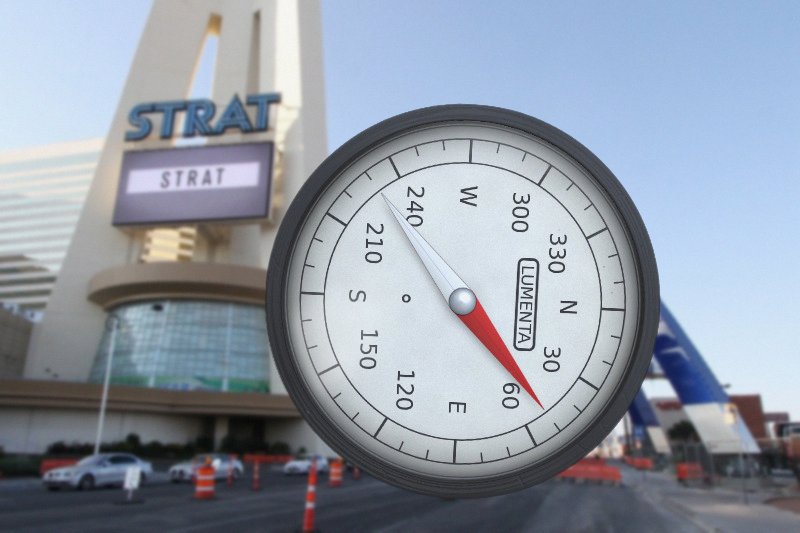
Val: 50 °
